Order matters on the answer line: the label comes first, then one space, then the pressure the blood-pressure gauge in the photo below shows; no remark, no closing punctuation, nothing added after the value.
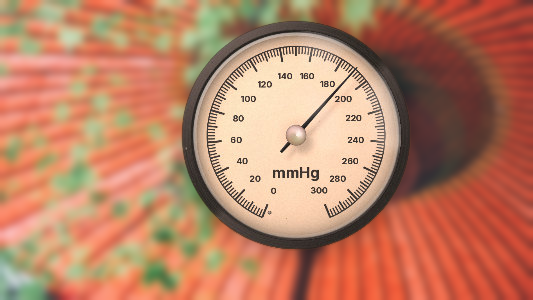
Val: 190 mmHg
